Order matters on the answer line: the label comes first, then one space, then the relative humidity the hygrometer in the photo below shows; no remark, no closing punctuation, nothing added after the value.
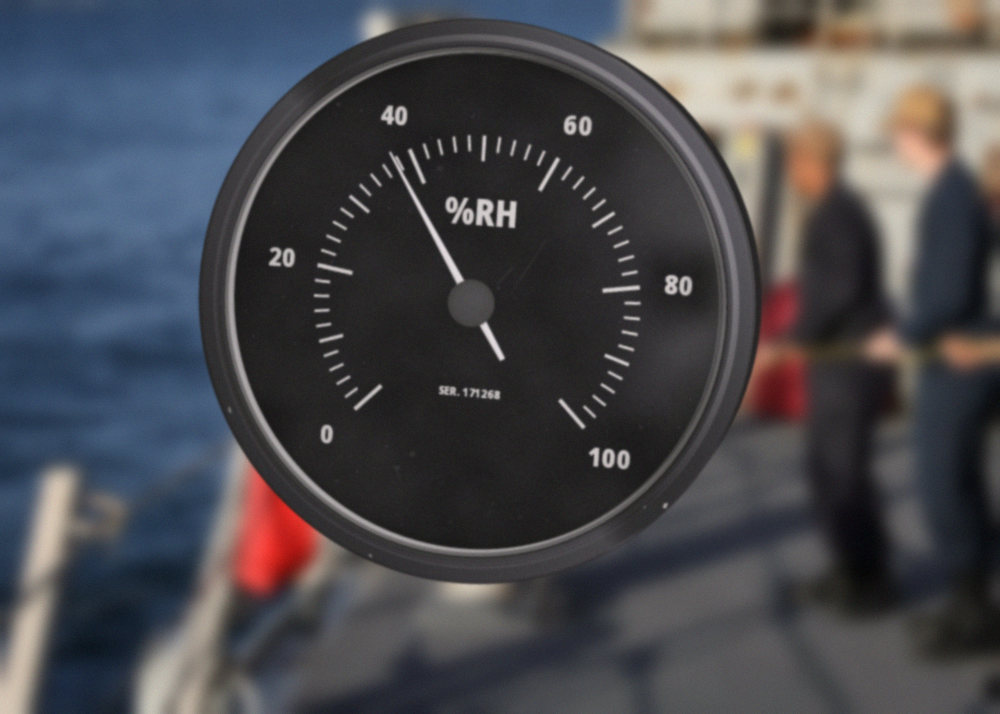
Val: 38 %
